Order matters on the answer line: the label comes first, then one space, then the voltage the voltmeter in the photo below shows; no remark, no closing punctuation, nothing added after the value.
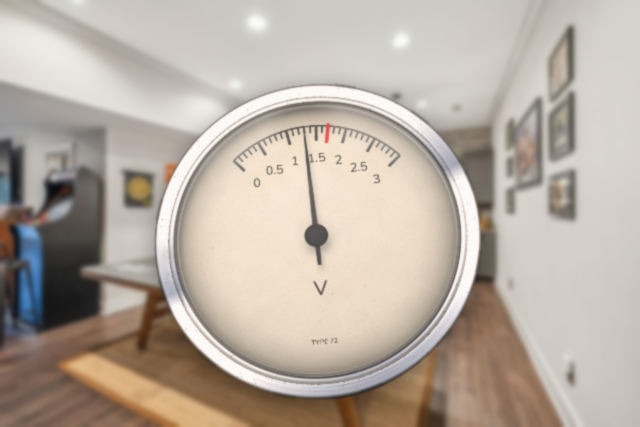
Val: 1.3 V
